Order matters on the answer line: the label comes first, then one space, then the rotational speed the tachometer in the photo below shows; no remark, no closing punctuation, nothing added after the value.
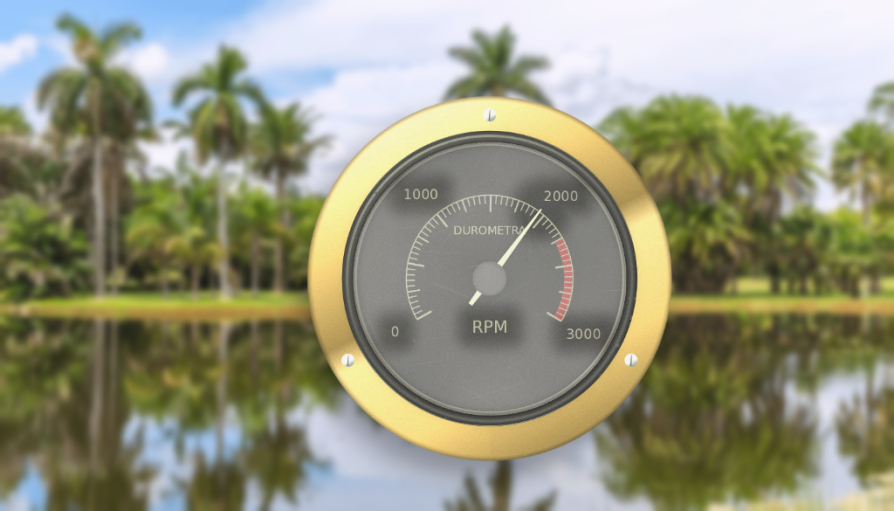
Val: 1950 rpm
